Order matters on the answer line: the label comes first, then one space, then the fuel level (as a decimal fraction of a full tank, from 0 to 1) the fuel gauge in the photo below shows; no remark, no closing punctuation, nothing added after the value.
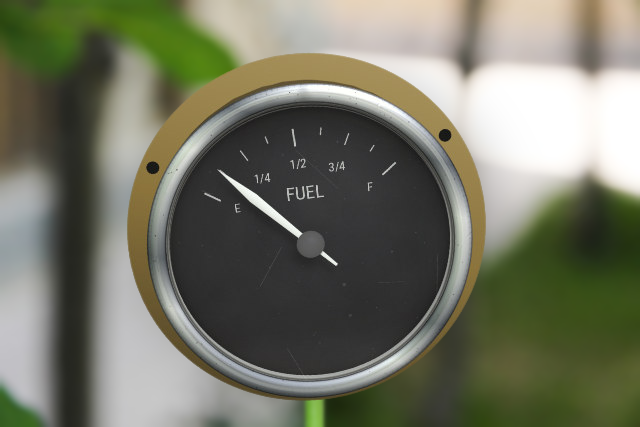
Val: 0.125
